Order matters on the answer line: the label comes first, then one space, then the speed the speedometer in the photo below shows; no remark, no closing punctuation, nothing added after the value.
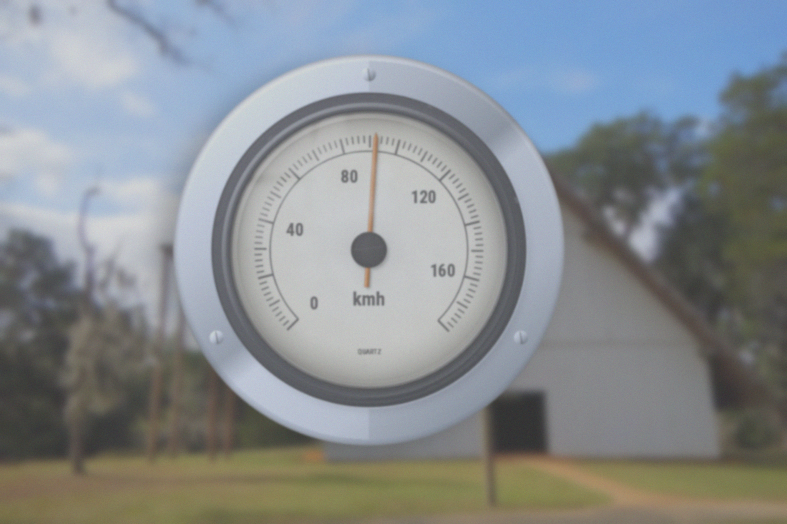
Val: 92 km/h
